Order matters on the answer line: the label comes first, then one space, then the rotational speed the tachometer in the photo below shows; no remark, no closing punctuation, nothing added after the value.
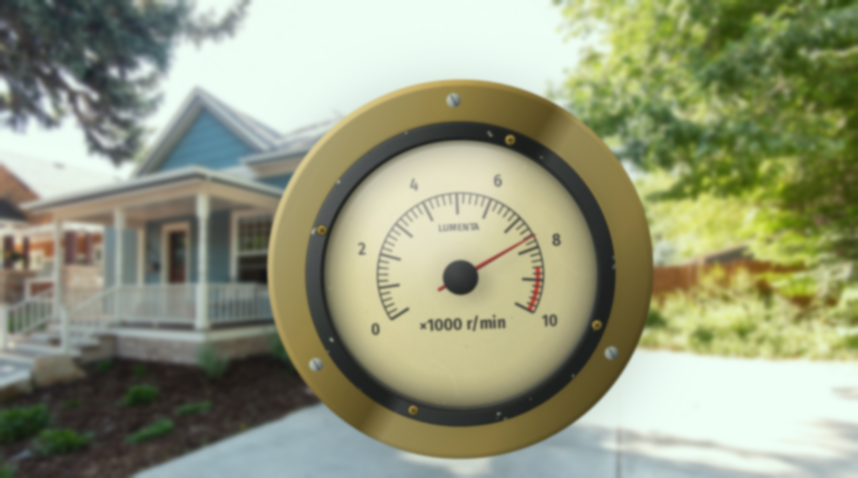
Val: 7600 rpm
